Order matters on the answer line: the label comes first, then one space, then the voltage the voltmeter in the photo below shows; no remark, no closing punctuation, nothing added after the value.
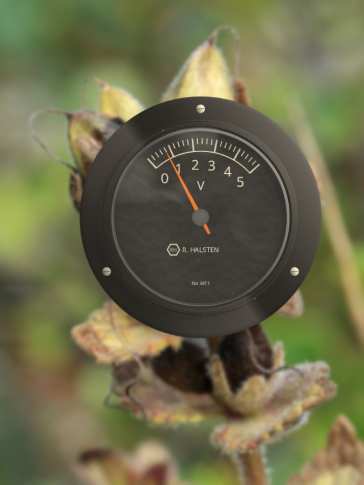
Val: 0.8 V
